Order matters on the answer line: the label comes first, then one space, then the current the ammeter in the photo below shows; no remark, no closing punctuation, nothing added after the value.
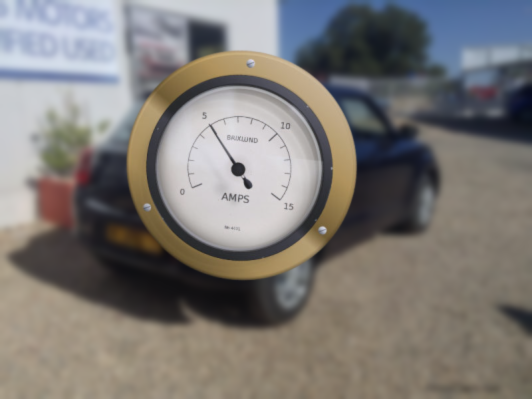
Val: 5 A
